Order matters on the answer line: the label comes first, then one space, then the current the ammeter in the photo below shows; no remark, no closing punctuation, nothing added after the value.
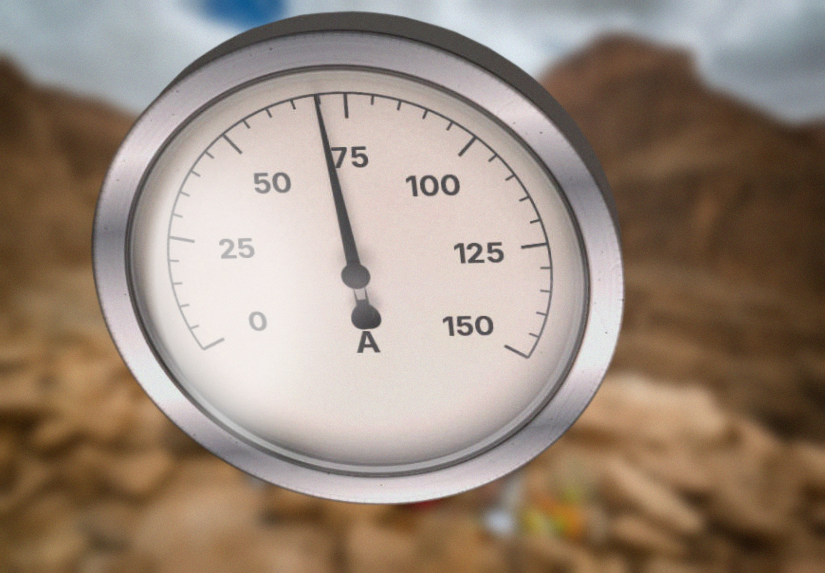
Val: 70 A
